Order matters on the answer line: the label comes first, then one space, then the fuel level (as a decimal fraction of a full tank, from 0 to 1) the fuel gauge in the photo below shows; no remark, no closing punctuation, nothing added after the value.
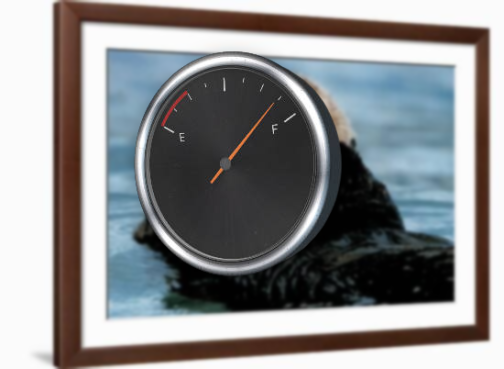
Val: 0.875
